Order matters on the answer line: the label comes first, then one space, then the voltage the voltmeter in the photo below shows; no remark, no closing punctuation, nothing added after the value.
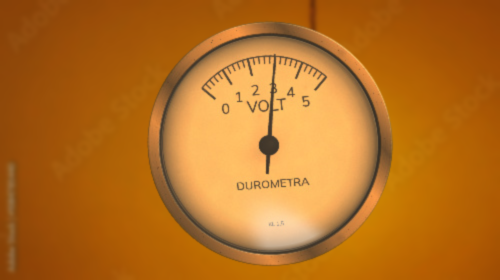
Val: 3 V
